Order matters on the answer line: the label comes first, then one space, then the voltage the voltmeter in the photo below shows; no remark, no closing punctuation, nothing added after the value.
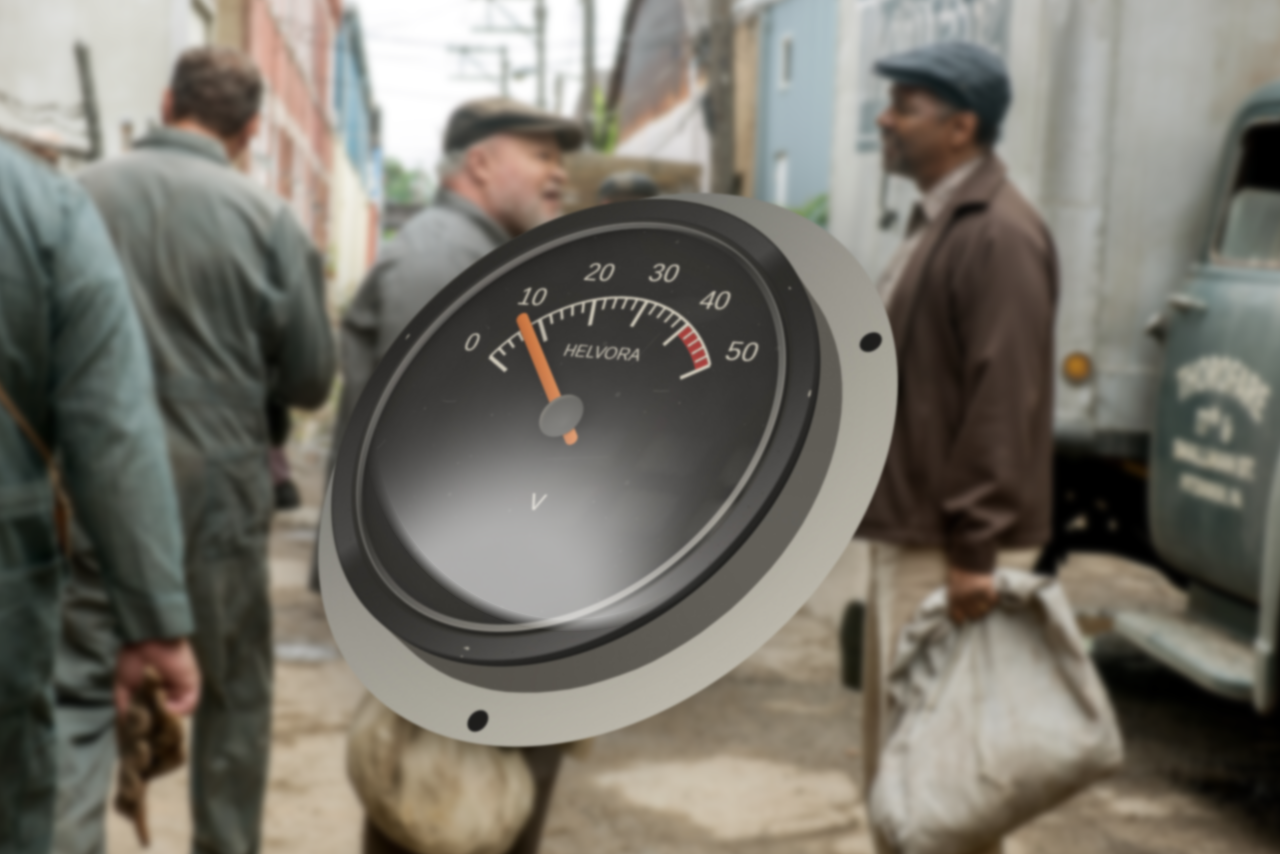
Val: 8 V
